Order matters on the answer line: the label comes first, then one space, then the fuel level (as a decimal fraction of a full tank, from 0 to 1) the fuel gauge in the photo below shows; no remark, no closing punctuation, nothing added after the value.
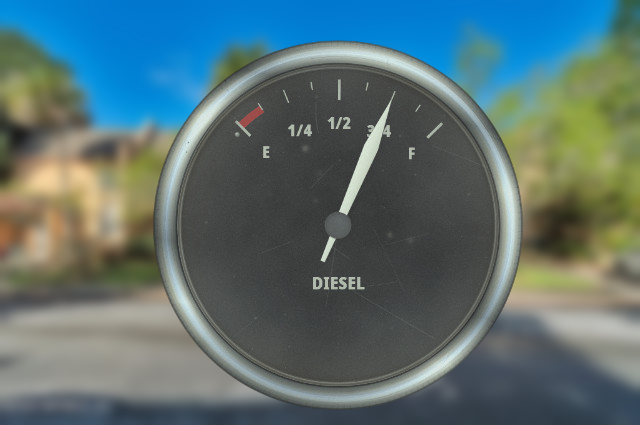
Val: 0.75
